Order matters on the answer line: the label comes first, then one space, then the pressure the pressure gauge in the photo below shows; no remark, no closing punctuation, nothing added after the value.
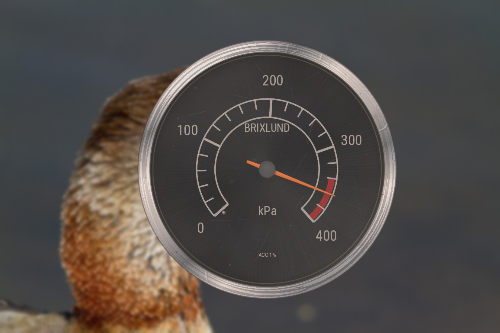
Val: 360 kPa
